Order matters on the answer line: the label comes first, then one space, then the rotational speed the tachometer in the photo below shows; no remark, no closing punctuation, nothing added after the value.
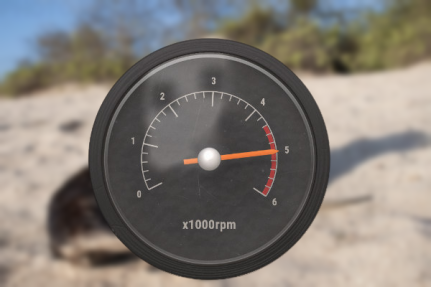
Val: 5000 rpm
